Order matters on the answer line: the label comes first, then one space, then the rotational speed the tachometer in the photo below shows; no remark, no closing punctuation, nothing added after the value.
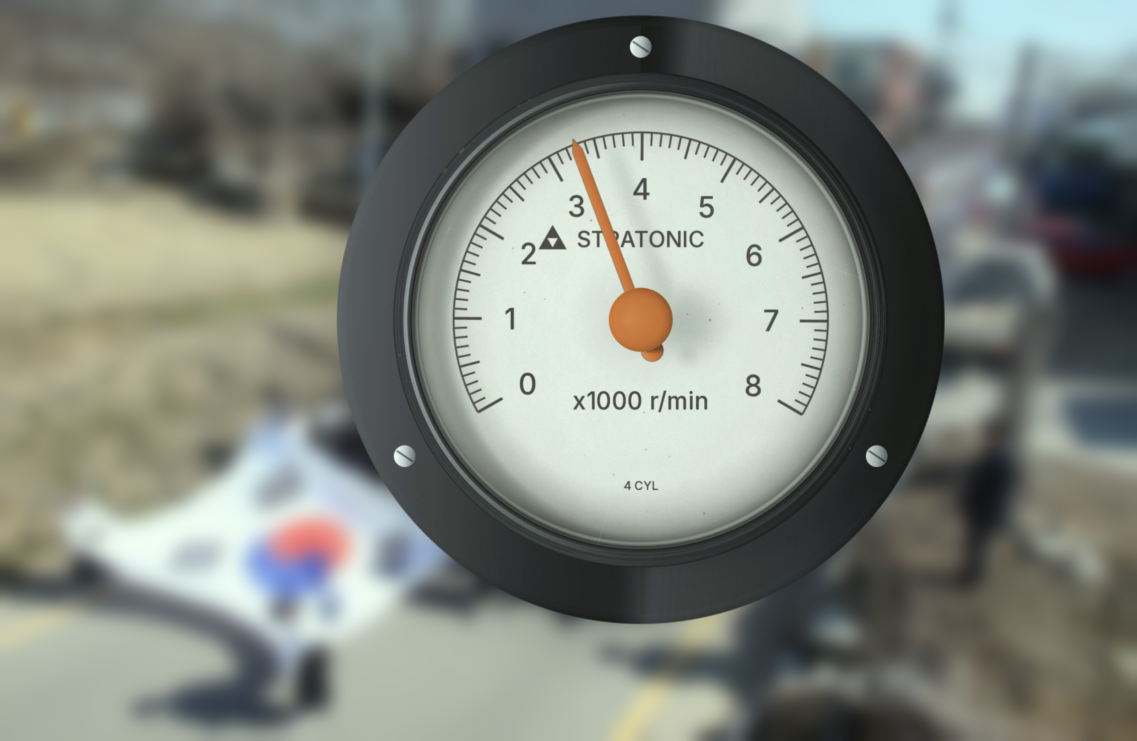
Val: 3300 rpm
